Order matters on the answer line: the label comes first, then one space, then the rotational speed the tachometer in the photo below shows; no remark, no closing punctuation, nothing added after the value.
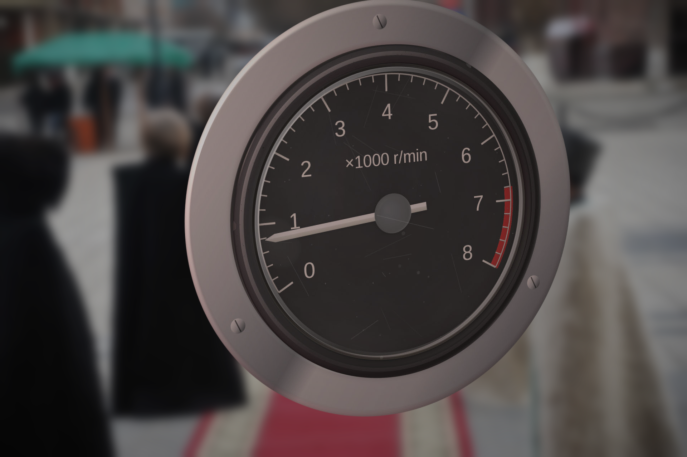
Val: 800 rpm
